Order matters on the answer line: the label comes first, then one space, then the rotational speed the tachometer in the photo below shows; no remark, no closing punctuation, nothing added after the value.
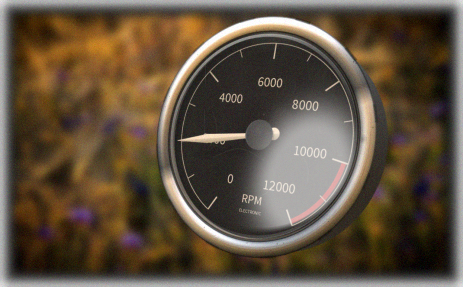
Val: 2000 rpm
